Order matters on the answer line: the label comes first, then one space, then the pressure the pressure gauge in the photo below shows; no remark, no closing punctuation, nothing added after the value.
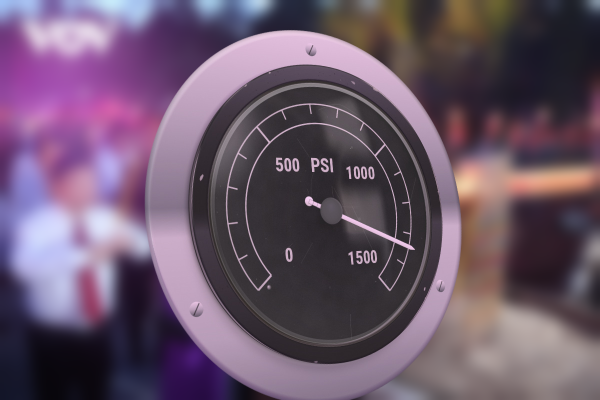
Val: 1350 psi
